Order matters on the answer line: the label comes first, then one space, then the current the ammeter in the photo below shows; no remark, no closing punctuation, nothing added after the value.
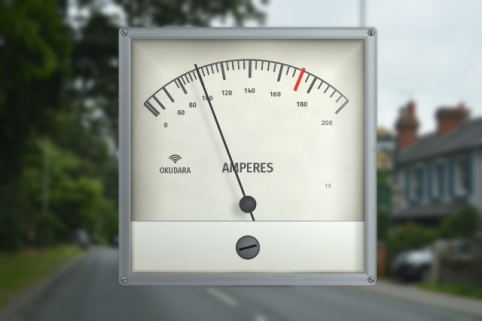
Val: 100 A
